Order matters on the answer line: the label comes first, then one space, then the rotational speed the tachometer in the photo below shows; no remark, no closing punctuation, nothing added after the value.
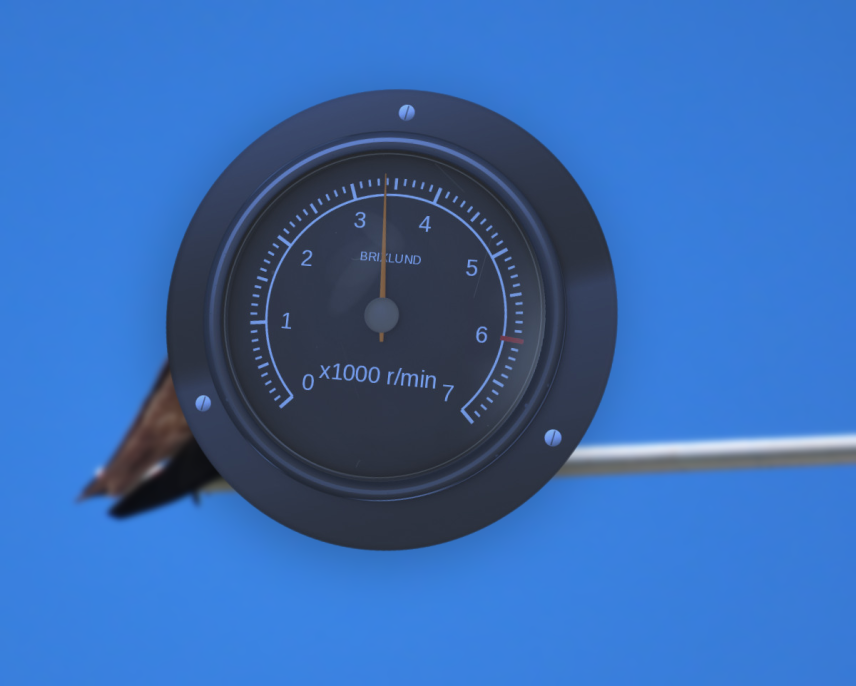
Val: 3400 rpm
